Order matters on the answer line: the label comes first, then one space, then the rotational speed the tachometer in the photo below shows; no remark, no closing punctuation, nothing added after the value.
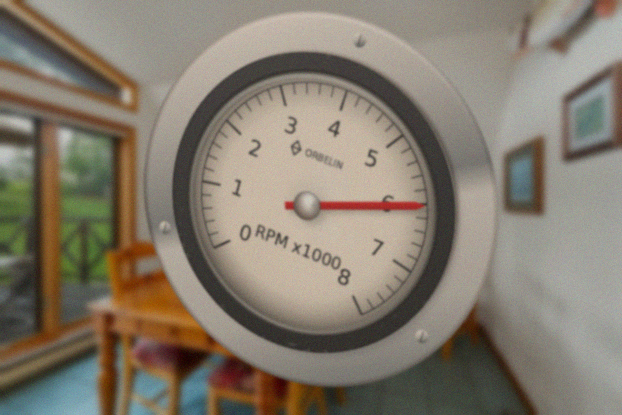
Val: 6000 rpm
